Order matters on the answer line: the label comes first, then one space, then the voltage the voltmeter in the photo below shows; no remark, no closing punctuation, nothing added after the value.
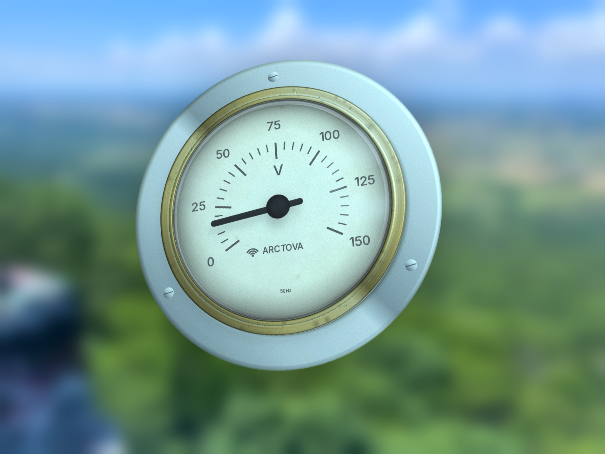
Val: 15 V
